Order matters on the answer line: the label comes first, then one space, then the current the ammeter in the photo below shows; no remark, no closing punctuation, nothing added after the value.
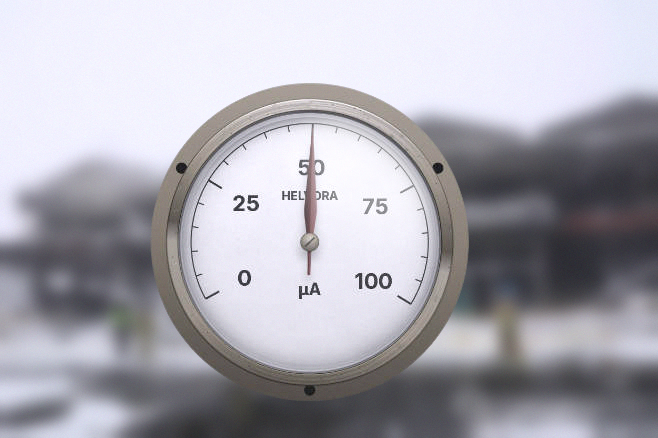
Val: 50 µA
